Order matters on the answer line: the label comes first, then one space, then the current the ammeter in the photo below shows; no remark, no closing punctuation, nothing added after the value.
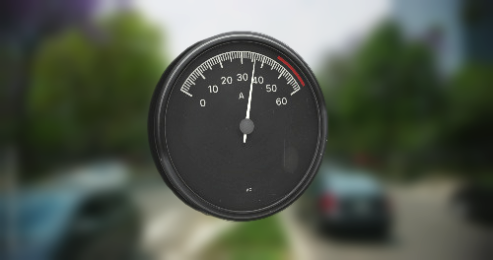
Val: 35 A
